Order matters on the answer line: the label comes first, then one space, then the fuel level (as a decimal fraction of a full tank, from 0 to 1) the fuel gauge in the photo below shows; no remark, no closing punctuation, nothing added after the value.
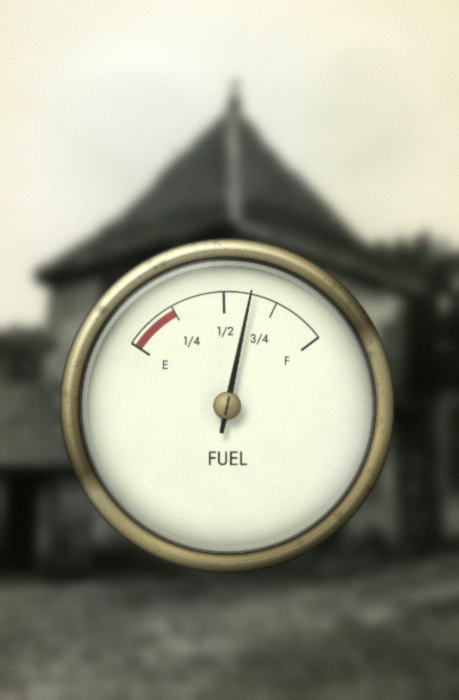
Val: 0.625
